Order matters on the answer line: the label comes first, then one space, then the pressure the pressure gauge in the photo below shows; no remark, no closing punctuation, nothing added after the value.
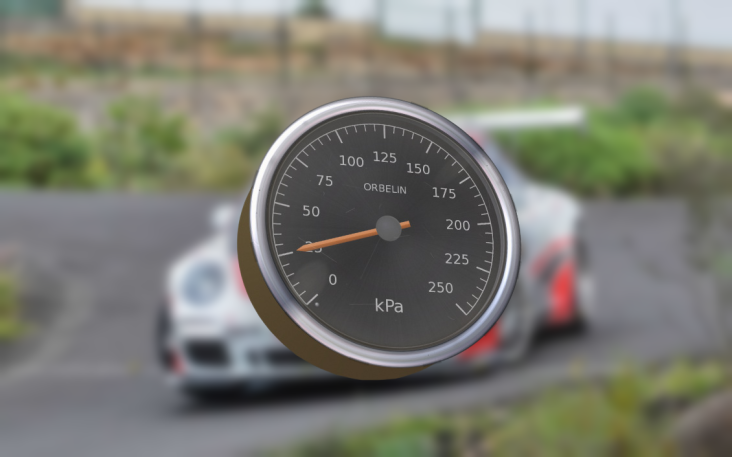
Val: 25 kPa
